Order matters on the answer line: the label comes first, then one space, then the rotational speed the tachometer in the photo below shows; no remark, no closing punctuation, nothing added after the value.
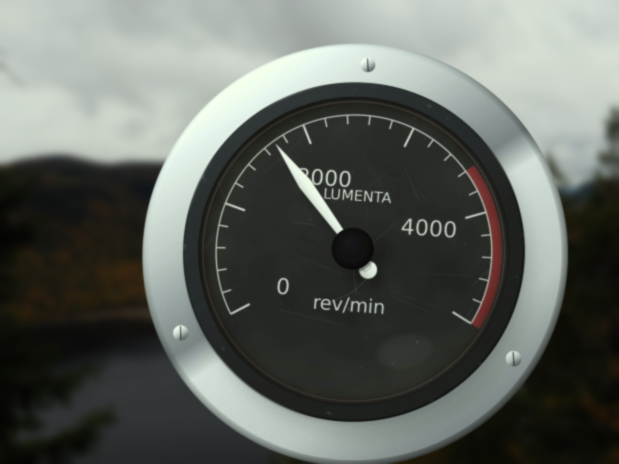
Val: 1700 rpm
